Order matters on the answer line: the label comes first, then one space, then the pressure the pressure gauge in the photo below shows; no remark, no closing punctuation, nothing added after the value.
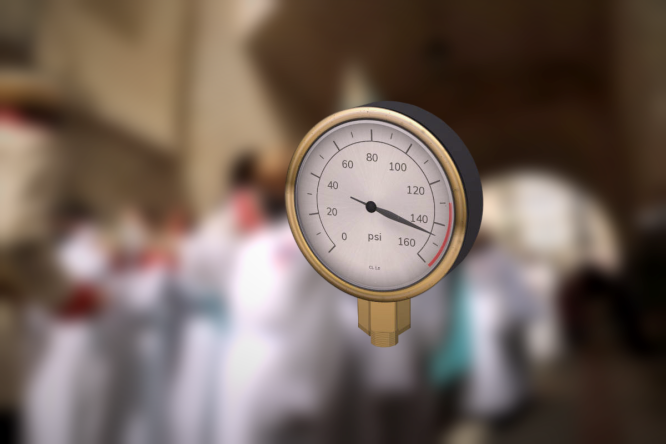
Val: 145 psi
